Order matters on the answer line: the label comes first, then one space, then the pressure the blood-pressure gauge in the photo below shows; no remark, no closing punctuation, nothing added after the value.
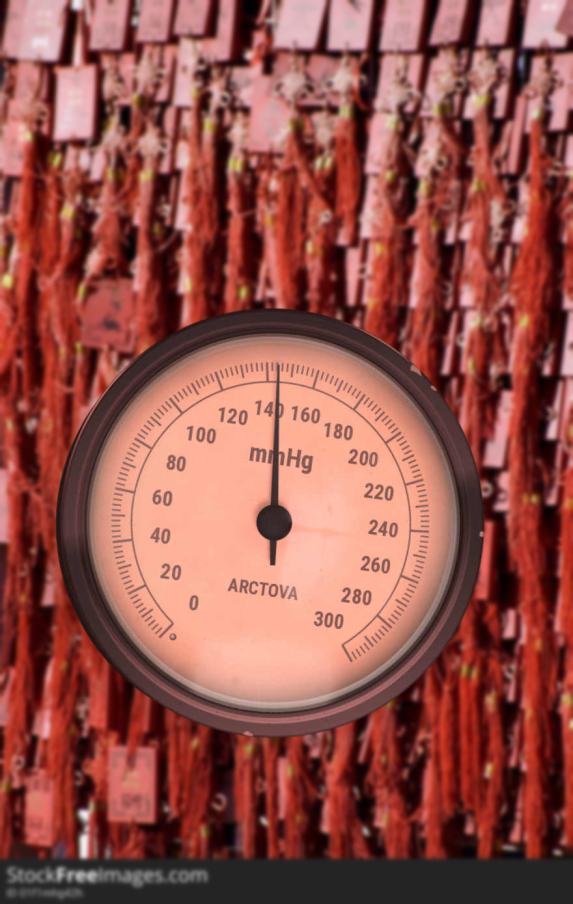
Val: 144 mmHg
